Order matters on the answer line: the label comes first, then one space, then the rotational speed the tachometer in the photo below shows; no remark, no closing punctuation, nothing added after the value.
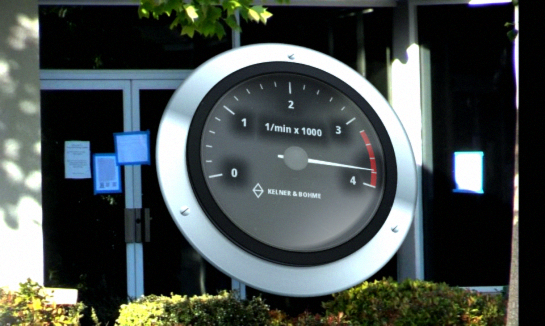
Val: 3800 rpm
